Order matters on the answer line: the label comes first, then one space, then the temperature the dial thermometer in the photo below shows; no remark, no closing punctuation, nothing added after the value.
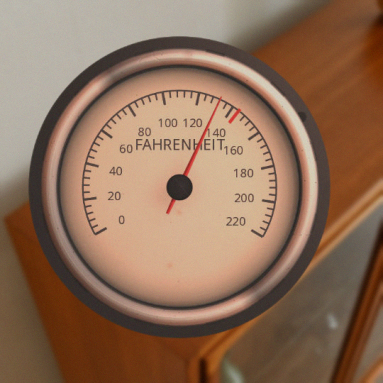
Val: 132 °F
